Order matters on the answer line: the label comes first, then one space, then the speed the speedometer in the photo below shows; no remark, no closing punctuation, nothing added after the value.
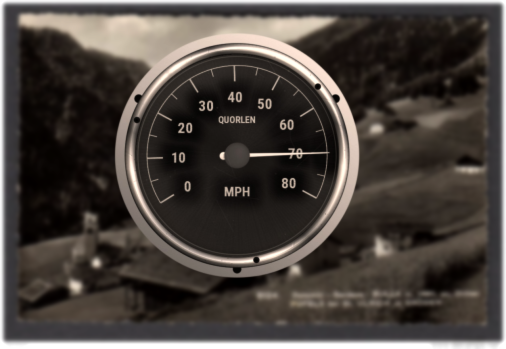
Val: 70 mph
